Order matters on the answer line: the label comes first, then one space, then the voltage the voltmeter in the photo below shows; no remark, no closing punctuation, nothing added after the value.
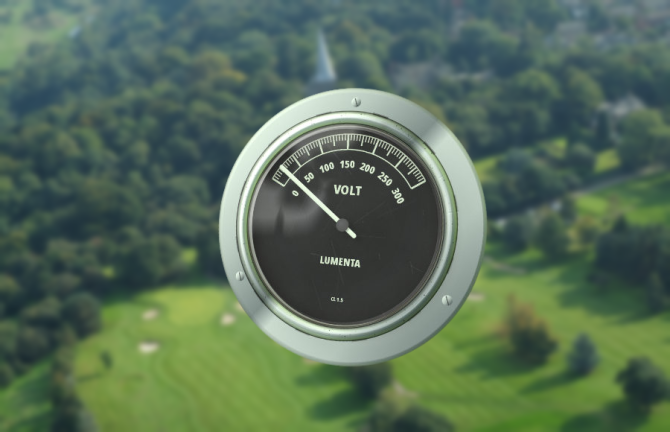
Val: 25 V
